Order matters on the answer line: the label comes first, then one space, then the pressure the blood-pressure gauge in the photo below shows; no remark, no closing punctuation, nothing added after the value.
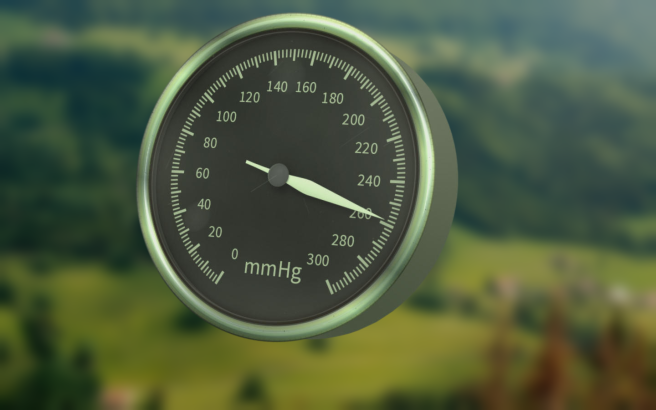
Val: 258 mmHg
